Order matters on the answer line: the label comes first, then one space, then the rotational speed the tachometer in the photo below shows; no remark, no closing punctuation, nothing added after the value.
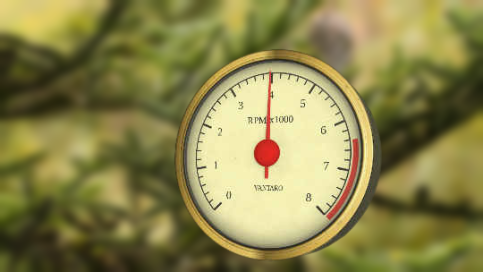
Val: 4000 rpm
